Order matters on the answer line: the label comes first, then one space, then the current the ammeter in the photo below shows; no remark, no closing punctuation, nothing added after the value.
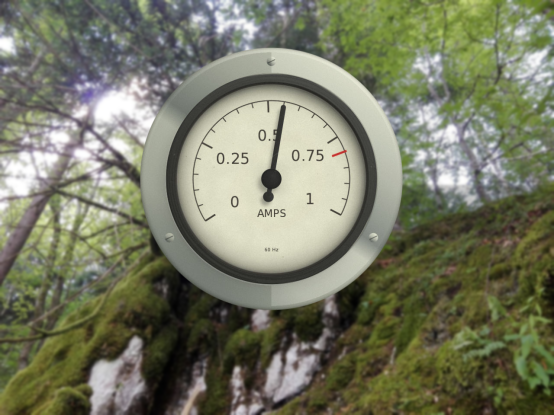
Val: 0.55 A
